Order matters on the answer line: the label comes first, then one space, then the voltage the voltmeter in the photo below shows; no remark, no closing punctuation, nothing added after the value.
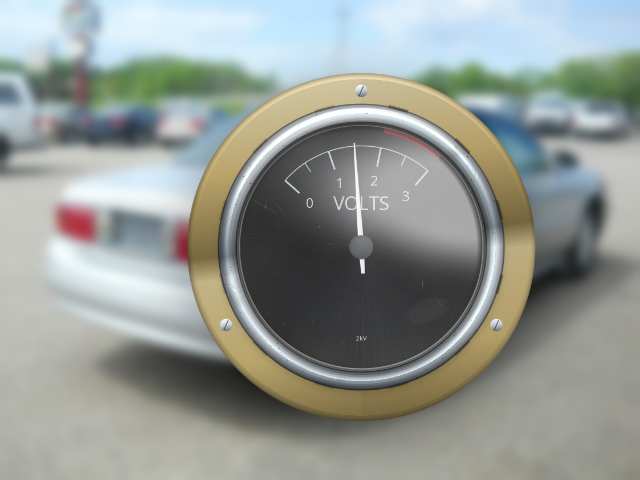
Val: 1.5 V
